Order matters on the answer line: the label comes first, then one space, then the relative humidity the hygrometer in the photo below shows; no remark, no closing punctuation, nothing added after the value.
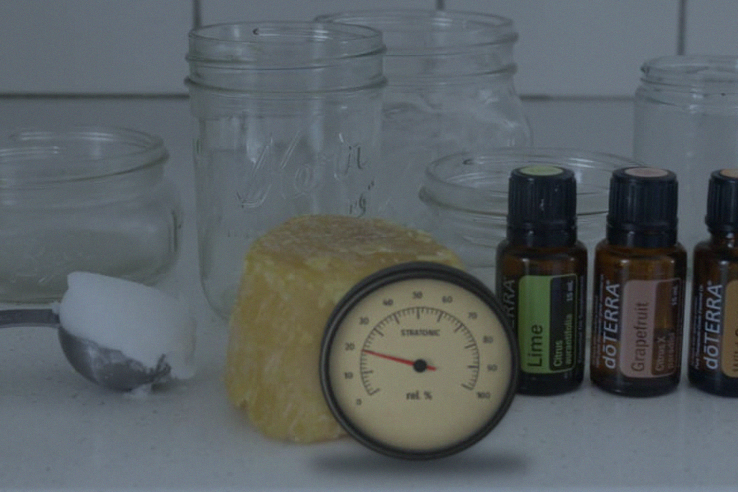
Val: 20 %
